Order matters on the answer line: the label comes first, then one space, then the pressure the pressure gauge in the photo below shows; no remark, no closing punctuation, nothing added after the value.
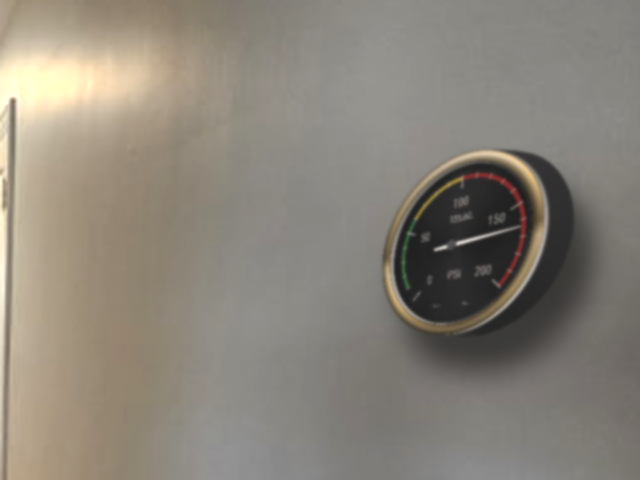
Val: 165 psi
